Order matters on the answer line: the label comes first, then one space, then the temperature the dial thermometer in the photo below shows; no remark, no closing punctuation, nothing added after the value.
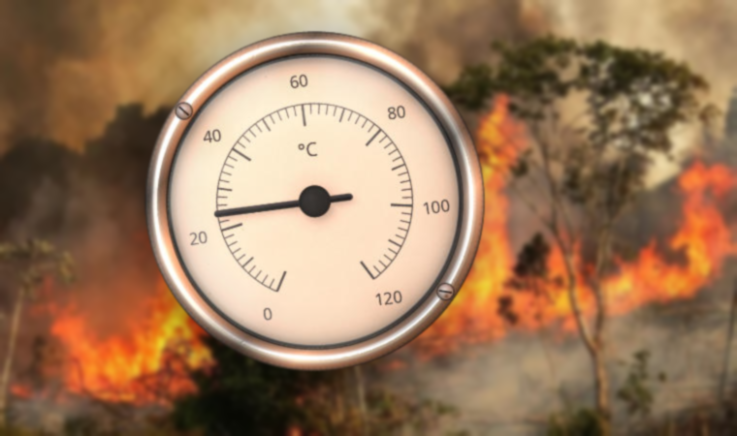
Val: 24 °C
